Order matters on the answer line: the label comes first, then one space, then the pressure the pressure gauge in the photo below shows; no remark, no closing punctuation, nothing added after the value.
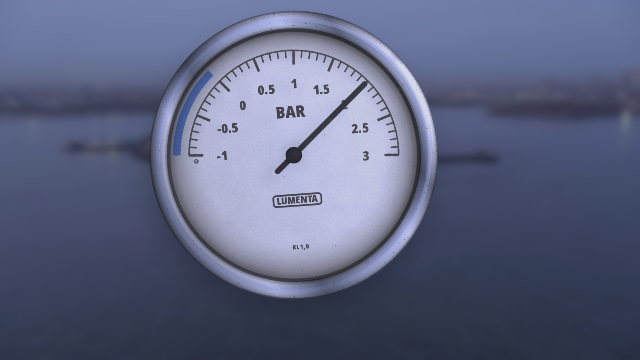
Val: 2 bar
